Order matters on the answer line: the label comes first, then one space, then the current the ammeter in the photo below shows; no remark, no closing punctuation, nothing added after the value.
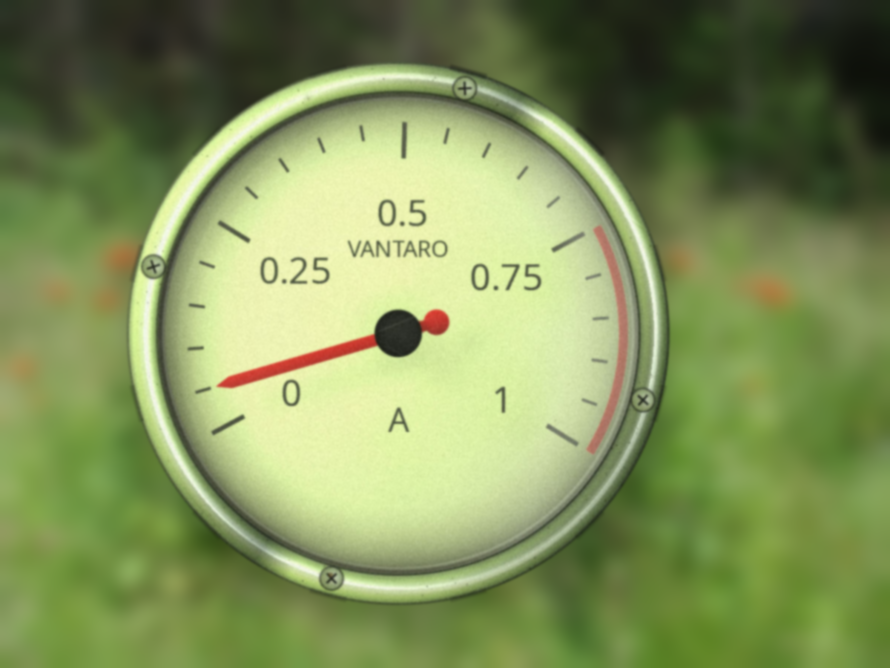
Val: 0.05 A
